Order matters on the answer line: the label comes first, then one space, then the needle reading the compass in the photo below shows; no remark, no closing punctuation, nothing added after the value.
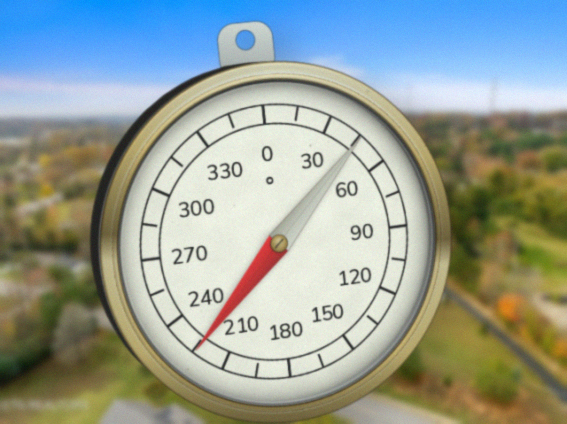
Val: 225 °
